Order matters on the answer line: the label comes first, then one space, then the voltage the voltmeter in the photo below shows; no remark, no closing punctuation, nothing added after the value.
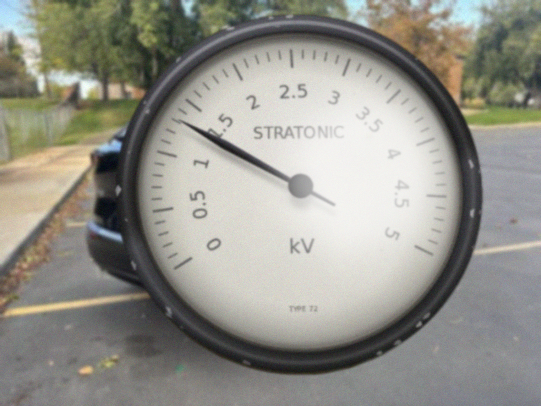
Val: 1.3 kV
